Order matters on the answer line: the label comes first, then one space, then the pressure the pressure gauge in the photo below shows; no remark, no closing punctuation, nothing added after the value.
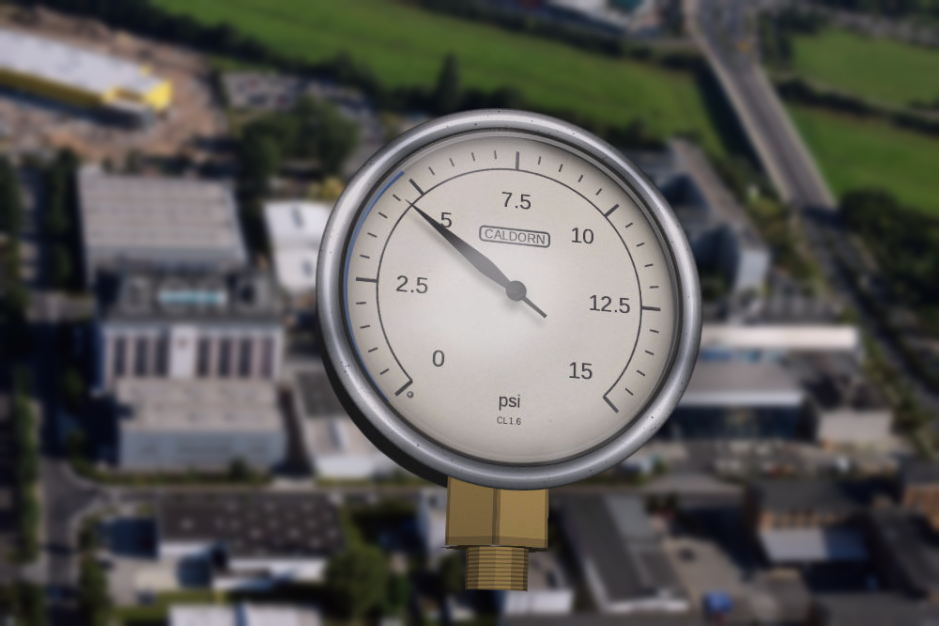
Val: 4.5 psi
